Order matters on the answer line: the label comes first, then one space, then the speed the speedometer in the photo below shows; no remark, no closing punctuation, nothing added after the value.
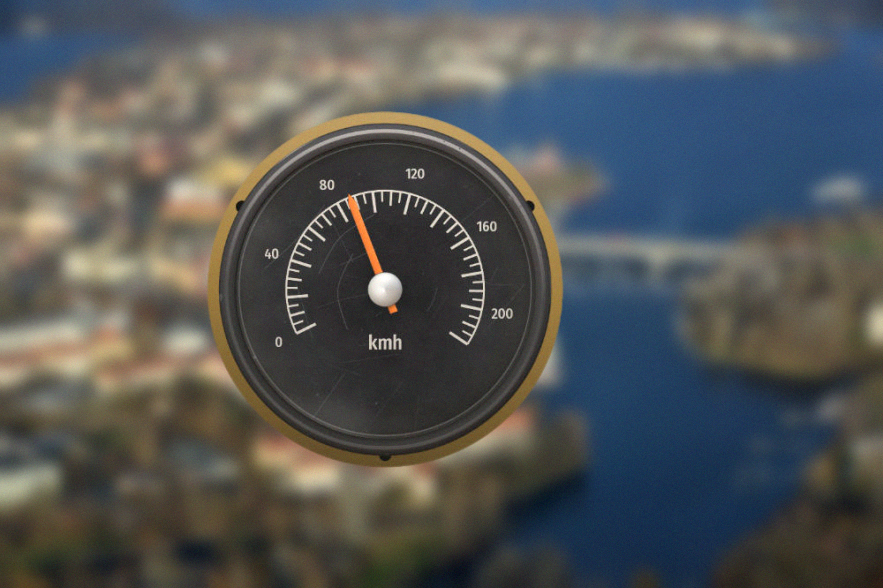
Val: 87.5 km/h
